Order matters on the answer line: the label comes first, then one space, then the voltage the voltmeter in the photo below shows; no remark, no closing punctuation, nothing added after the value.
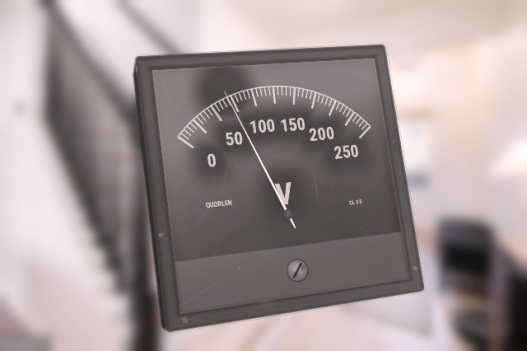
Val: 70 V
